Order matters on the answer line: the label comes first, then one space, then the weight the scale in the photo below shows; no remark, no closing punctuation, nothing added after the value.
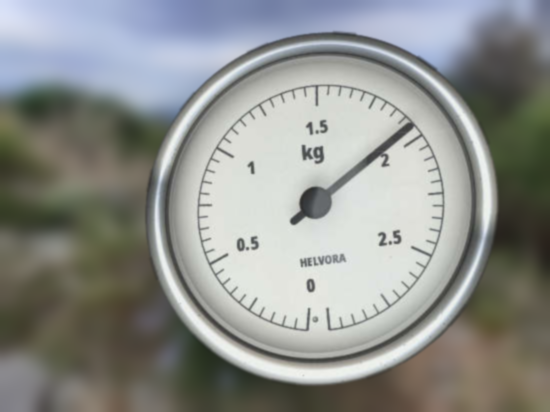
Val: 1.95 kg
